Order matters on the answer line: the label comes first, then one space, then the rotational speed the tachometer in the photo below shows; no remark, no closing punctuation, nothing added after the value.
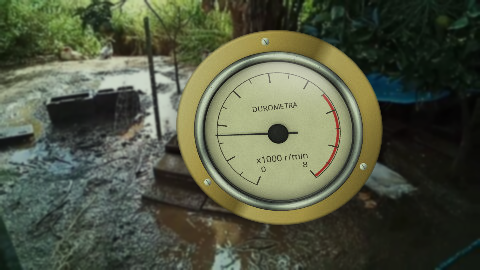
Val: 1750 rpm
